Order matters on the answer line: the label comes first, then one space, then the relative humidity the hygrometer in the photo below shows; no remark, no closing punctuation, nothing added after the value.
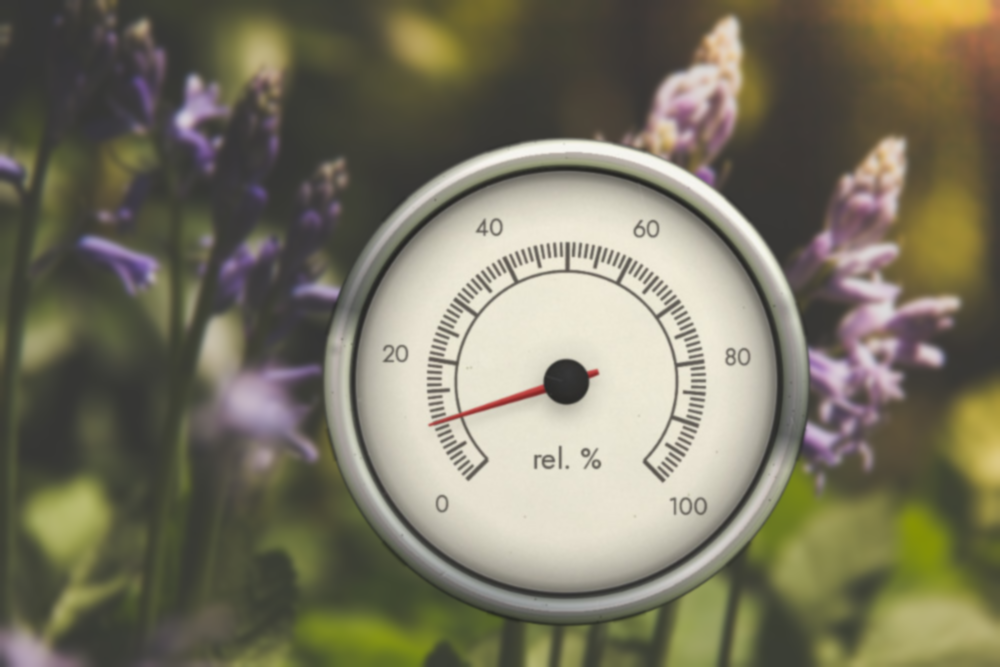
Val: 10 %
